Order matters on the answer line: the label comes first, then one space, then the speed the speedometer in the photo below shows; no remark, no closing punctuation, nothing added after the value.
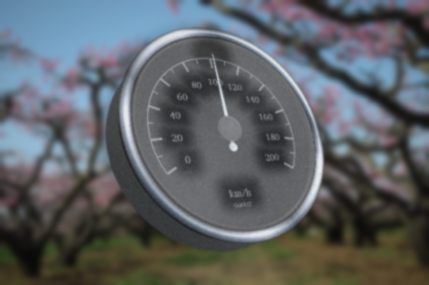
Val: 100 km/h
